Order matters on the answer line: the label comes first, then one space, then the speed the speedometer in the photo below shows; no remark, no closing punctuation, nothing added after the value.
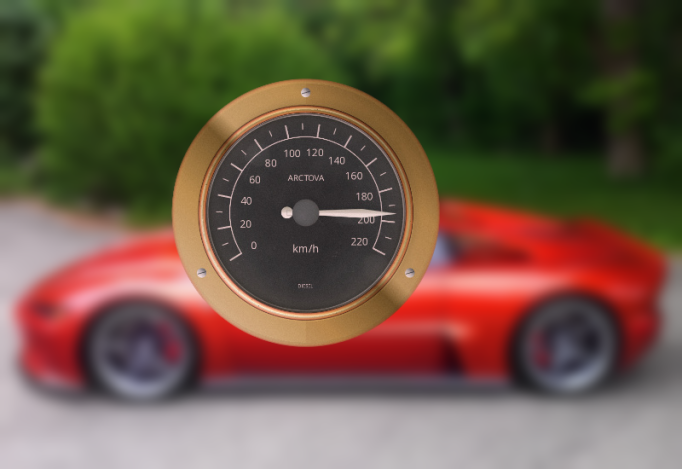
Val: 195 km/h
